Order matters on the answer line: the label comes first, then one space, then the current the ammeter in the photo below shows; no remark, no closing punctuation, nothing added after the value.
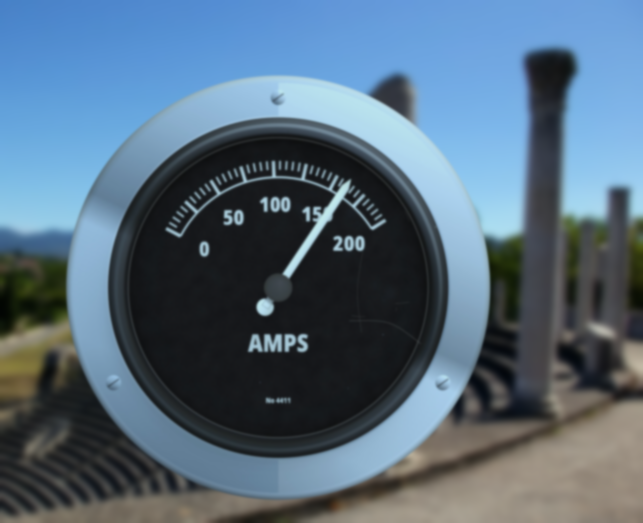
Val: 160 A
